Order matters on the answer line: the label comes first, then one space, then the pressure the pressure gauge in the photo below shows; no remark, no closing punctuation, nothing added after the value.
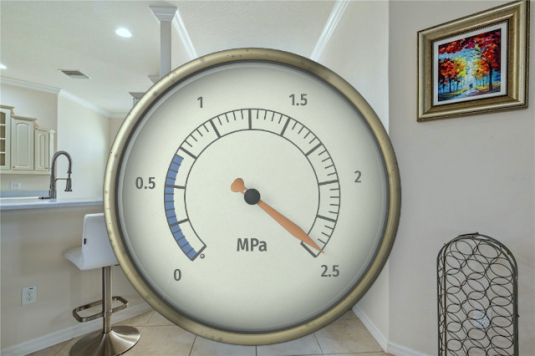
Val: 2.45 MPa
